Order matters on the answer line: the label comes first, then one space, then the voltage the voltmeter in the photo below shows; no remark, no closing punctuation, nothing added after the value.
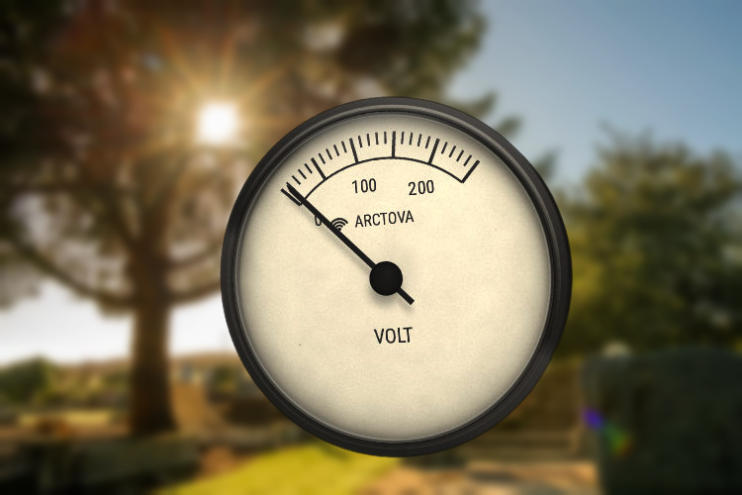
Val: 10 V
